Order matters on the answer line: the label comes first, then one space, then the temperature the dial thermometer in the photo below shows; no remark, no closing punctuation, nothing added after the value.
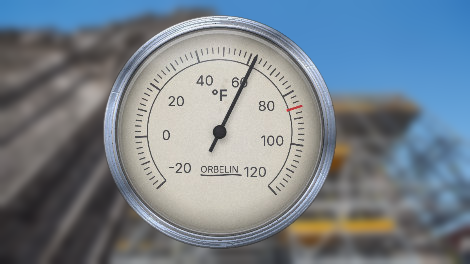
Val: 62 °F
